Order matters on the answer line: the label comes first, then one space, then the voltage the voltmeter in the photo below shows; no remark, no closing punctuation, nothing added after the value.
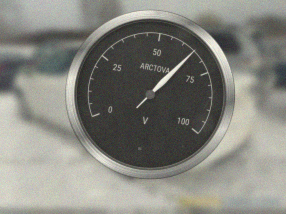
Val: 65 V
